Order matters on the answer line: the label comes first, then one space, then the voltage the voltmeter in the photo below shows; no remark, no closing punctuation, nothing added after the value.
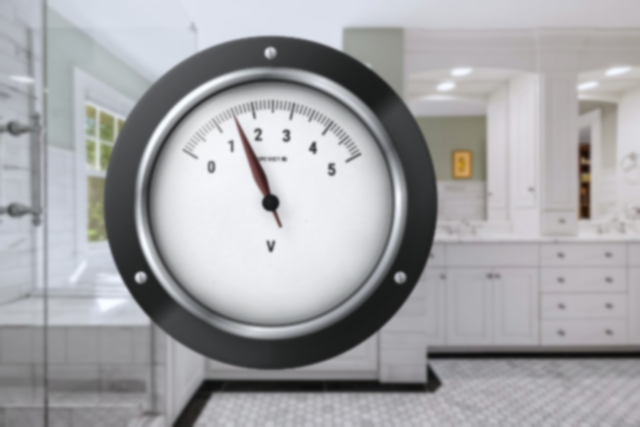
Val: 1.5 V
